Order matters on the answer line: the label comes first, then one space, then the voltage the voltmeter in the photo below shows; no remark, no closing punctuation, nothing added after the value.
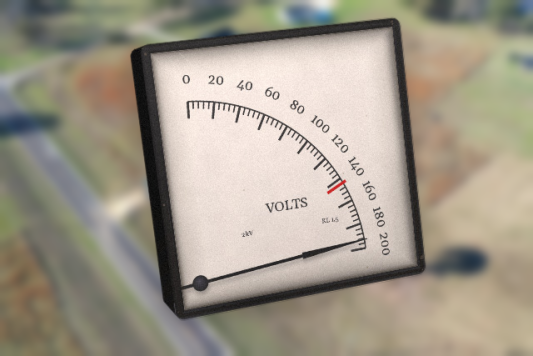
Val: 192 V
